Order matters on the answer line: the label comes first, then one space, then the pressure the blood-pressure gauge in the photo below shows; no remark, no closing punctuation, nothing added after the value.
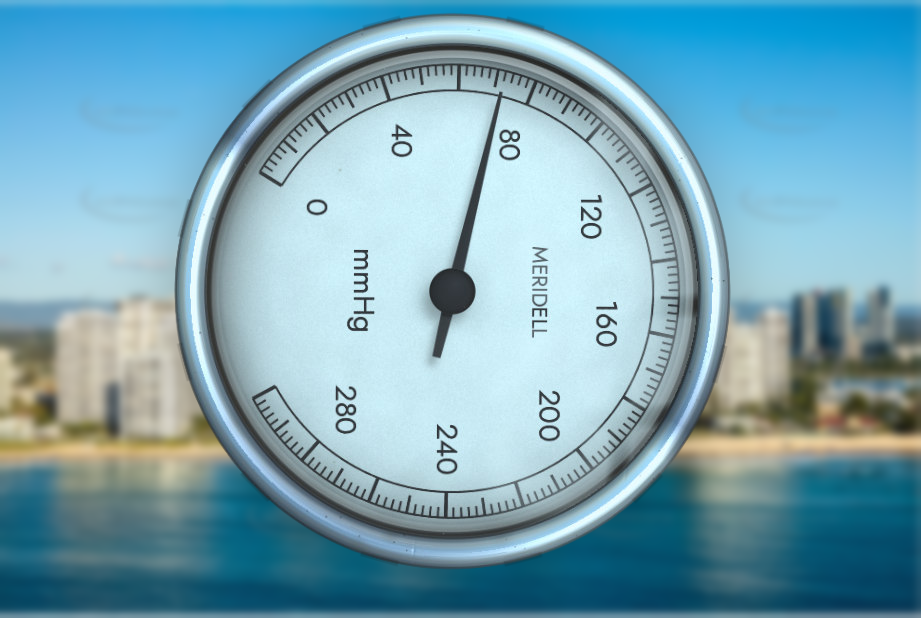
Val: 72 mmHg
